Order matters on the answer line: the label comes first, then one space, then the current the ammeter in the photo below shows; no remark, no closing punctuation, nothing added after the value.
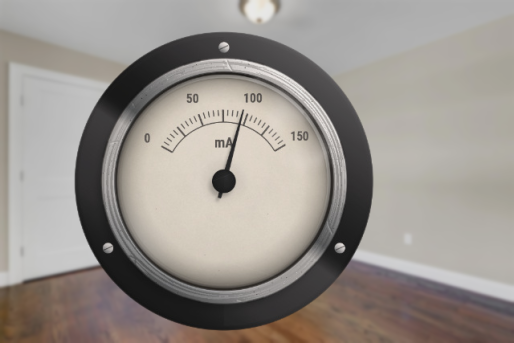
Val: 95 mA
